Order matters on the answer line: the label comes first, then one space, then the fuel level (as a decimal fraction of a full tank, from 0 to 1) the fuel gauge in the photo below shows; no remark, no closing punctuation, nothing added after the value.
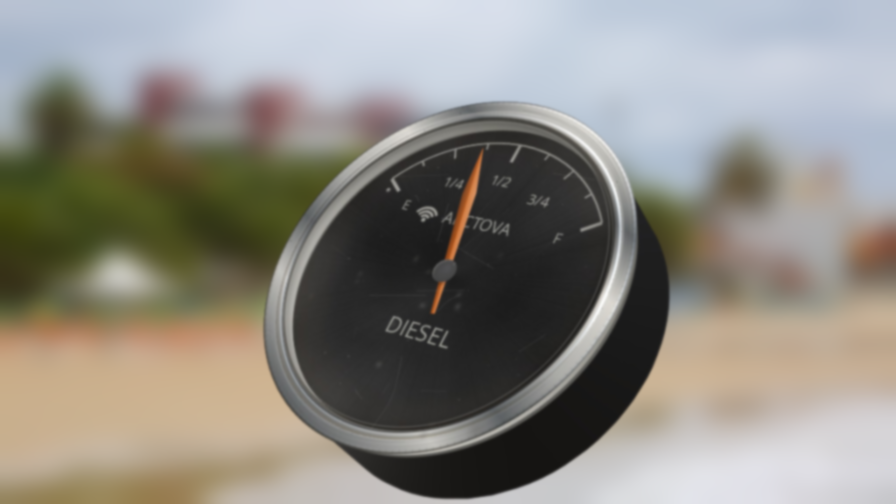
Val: 0.375
